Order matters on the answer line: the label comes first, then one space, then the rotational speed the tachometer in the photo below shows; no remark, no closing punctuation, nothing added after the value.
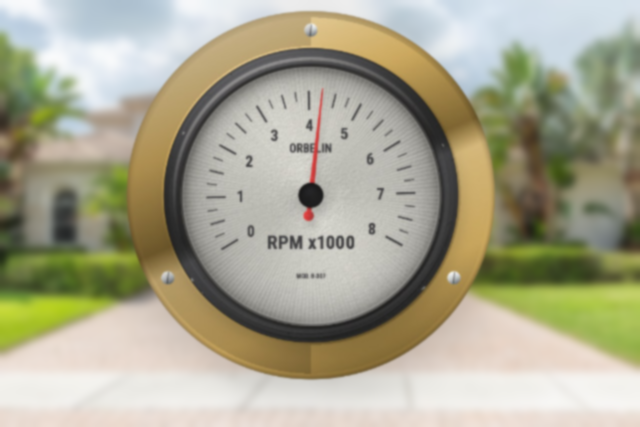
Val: 4250 rpm
